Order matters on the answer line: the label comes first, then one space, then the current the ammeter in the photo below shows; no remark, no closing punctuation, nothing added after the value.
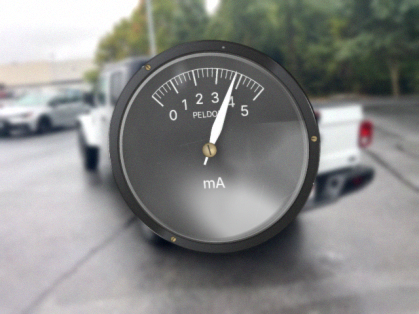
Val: 3.8 mA
